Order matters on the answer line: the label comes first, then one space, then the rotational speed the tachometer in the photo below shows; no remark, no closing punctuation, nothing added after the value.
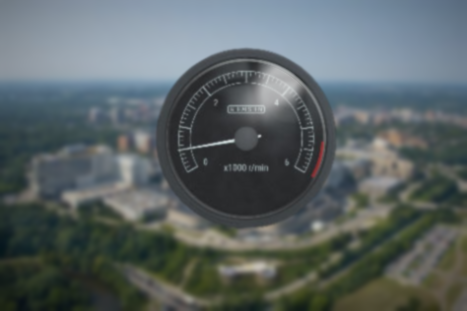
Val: 500 rpm
